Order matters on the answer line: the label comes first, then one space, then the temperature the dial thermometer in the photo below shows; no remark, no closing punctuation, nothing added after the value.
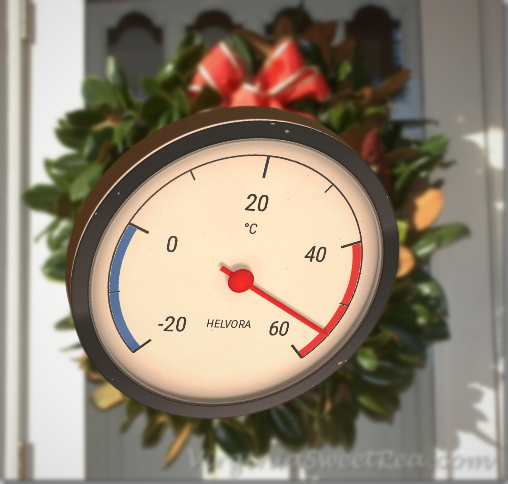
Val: 55 °C
